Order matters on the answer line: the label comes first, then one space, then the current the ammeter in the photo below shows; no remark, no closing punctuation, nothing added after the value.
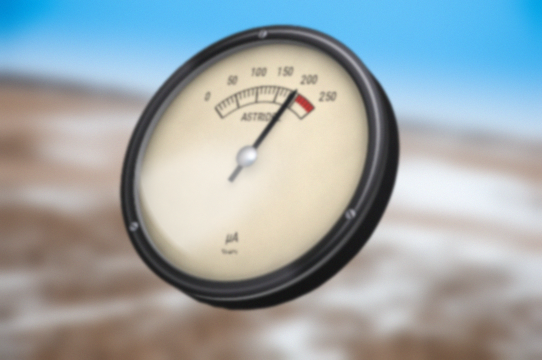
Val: 200 µA
